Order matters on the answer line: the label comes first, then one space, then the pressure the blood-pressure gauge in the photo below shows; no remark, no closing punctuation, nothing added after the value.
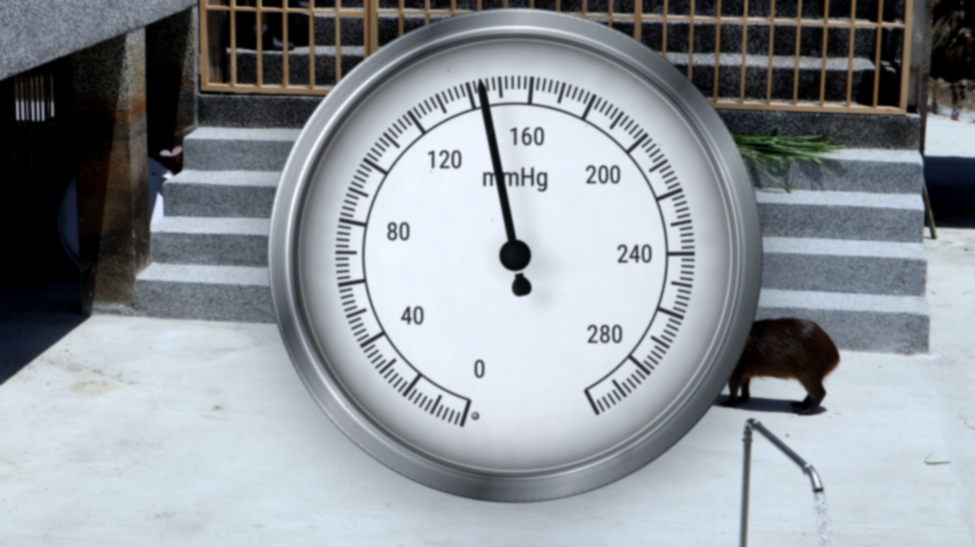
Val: 144 mmHg
